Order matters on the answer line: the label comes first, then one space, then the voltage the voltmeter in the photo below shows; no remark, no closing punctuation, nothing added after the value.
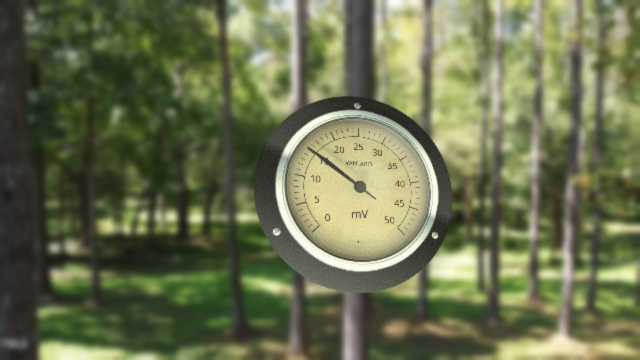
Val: 15 mV
